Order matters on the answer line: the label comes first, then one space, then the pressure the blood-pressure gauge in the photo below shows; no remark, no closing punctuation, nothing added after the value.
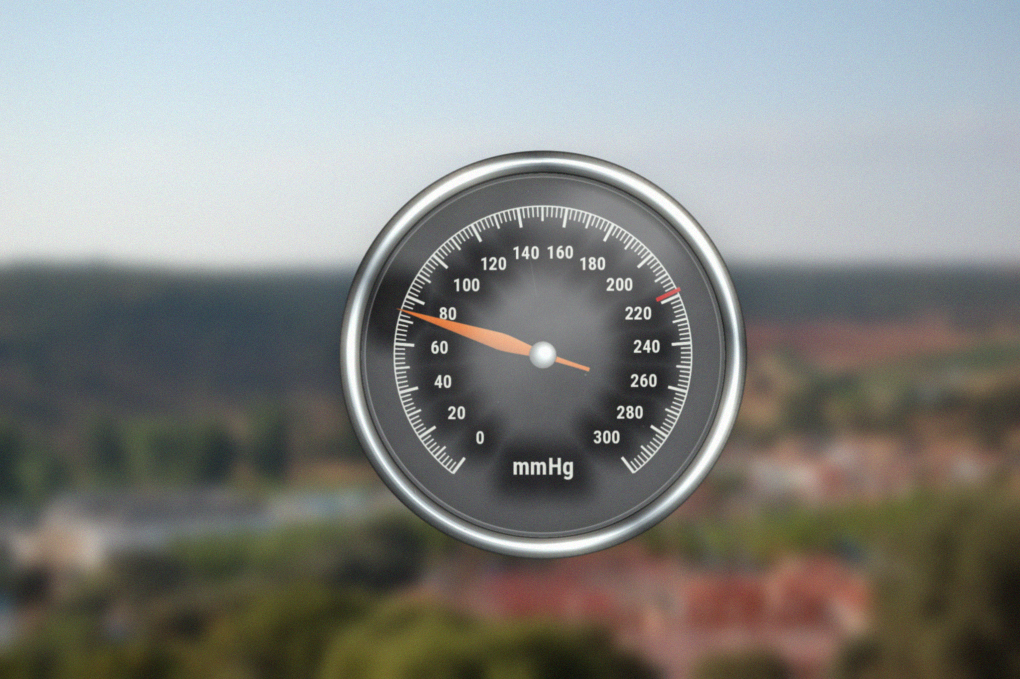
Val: 74 mmHg
